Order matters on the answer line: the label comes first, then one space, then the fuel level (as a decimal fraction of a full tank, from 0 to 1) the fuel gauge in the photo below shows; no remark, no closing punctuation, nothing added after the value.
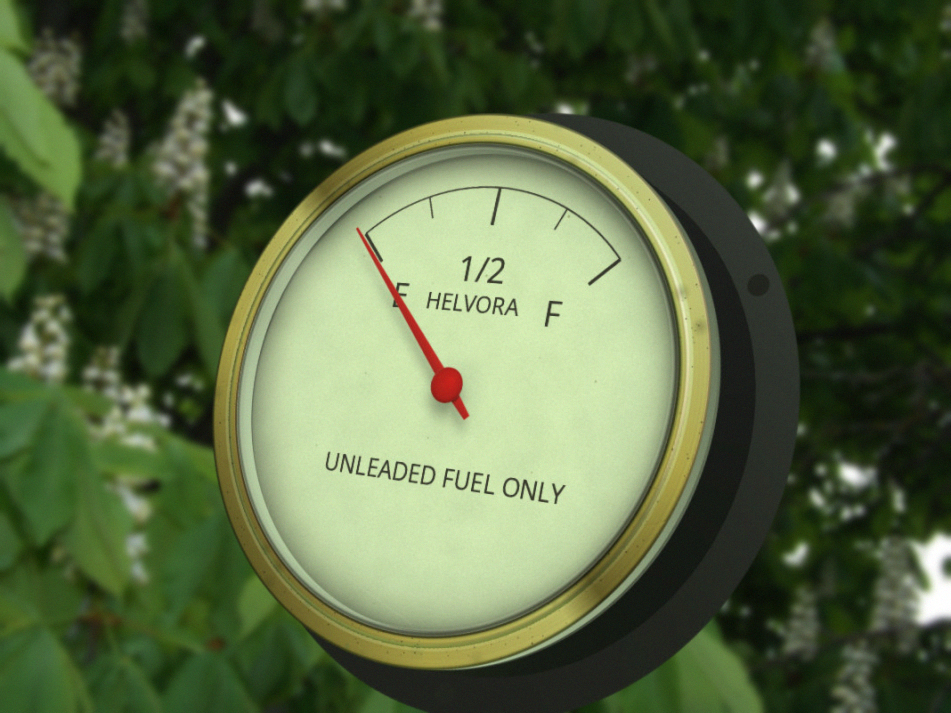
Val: 0
